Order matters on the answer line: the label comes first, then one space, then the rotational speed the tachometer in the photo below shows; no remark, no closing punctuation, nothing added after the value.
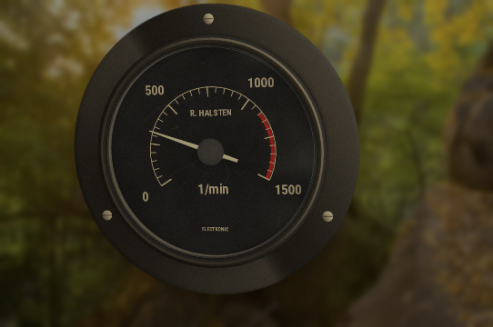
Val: 325 rpm
